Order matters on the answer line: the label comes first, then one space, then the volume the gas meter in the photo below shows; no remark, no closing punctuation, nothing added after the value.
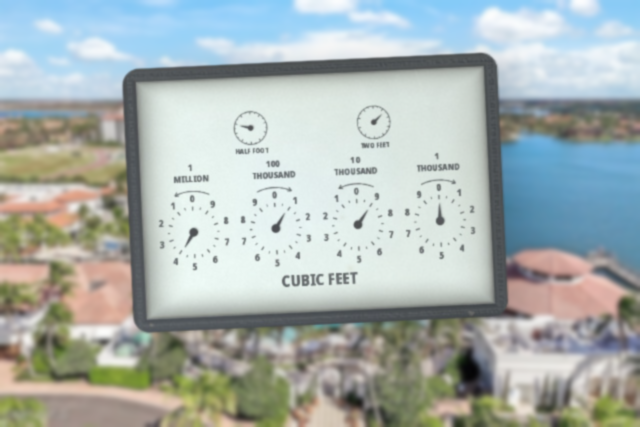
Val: 409000 ft³
